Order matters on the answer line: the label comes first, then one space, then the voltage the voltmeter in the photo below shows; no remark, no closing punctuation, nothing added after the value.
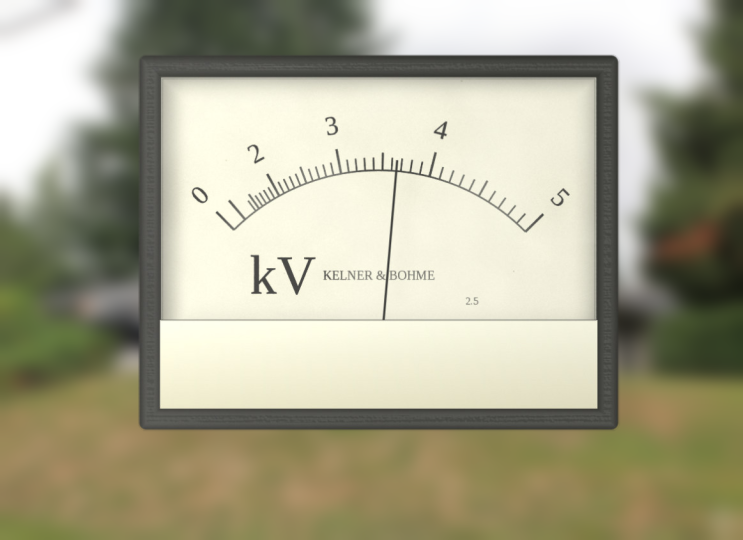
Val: 3.65 kV
